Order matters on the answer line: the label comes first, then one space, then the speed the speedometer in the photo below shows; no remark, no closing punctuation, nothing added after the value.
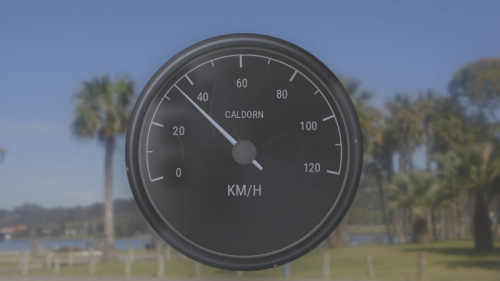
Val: 35 km/h
